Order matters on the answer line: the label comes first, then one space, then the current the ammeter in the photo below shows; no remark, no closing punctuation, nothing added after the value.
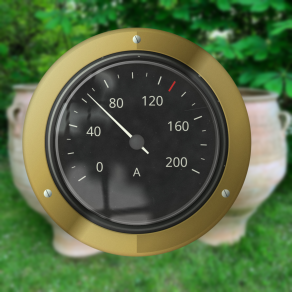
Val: 65 A
